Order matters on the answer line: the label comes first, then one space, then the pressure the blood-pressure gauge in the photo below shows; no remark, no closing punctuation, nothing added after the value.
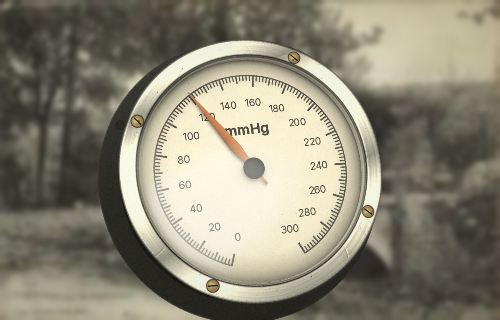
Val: 120 mmHg
